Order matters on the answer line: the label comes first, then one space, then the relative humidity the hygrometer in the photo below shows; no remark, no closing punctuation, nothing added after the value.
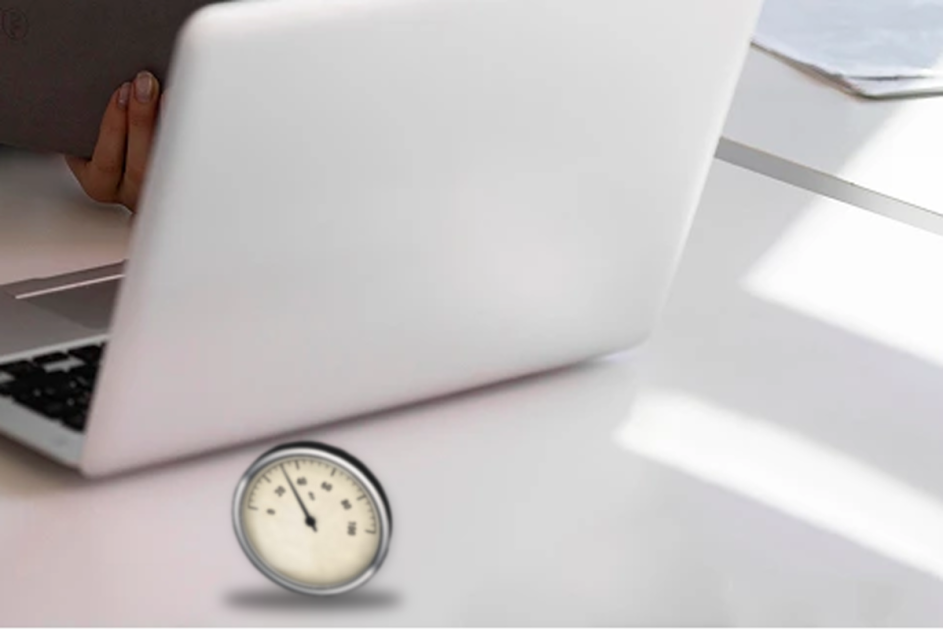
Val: 32 %
